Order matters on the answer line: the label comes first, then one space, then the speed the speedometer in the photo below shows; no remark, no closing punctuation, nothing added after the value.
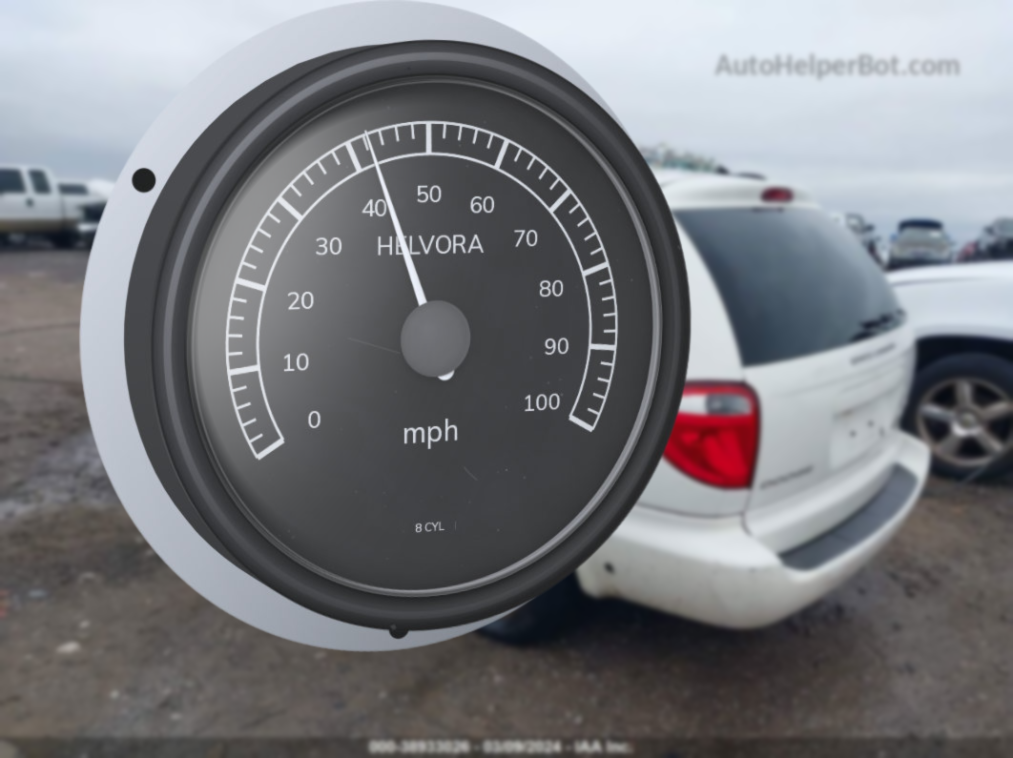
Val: 42 mph
